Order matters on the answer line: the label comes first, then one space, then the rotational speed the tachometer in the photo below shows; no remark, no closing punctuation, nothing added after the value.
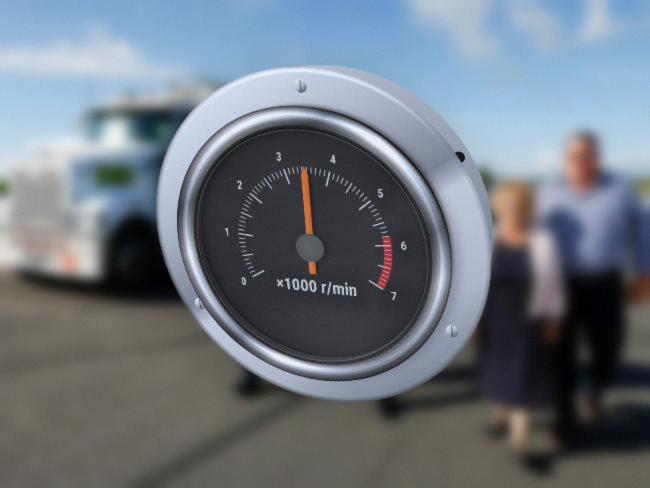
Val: 3500 rpm
